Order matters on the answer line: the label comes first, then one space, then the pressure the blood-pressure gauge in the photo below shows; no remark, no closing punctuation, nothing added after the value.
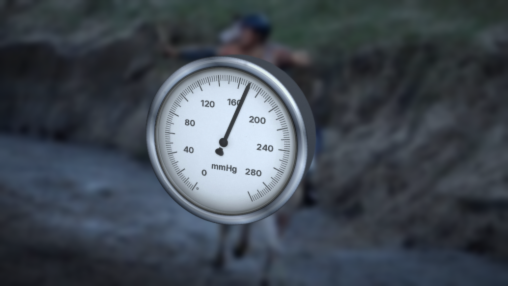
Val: 170 mmHg
